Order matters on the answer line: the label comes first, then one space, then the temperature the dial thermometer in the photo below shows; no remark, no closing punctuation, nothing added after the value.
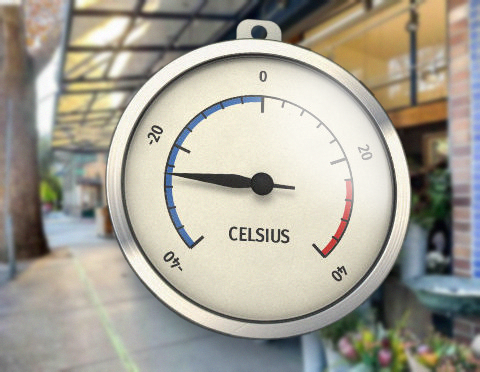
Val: -26 °C
